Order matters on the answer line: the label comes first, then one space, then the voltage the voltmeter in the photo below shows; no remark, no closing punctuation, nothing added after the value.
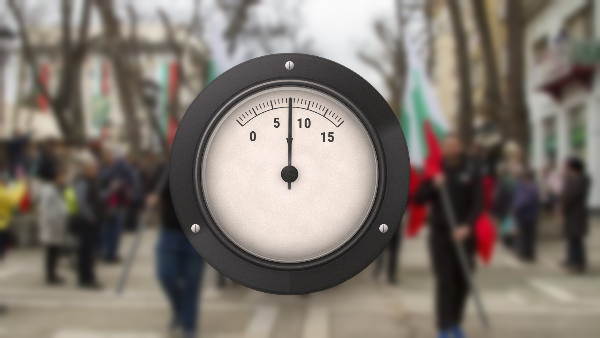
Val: 7.5 V
